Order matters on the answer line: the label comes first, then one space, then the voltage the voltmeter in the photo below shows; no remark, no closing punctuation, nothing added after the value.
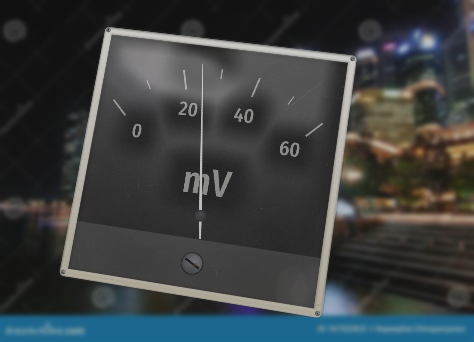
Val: 25 mV
